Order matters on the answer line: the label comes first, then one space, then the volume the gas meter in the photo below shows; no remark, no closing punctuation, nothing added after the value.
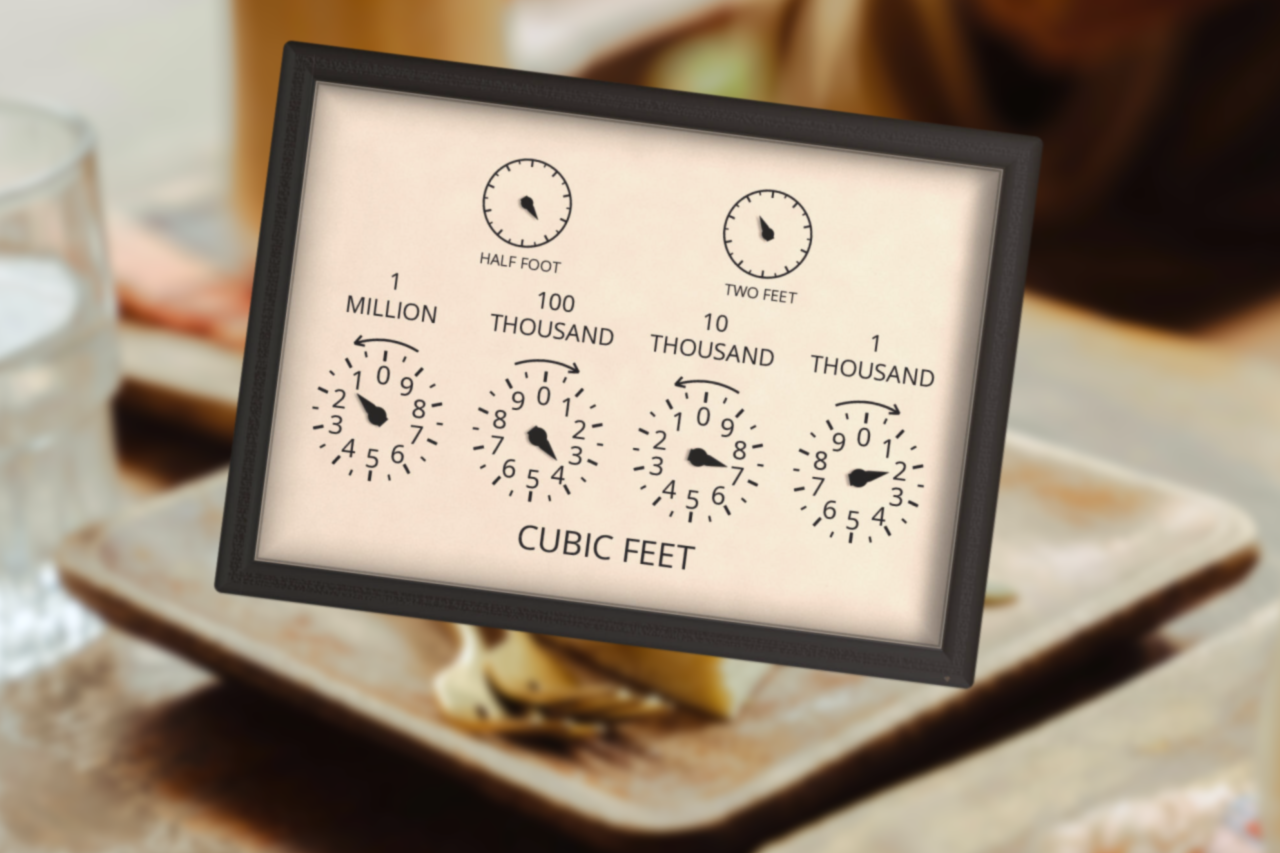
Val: 137200 ft³
